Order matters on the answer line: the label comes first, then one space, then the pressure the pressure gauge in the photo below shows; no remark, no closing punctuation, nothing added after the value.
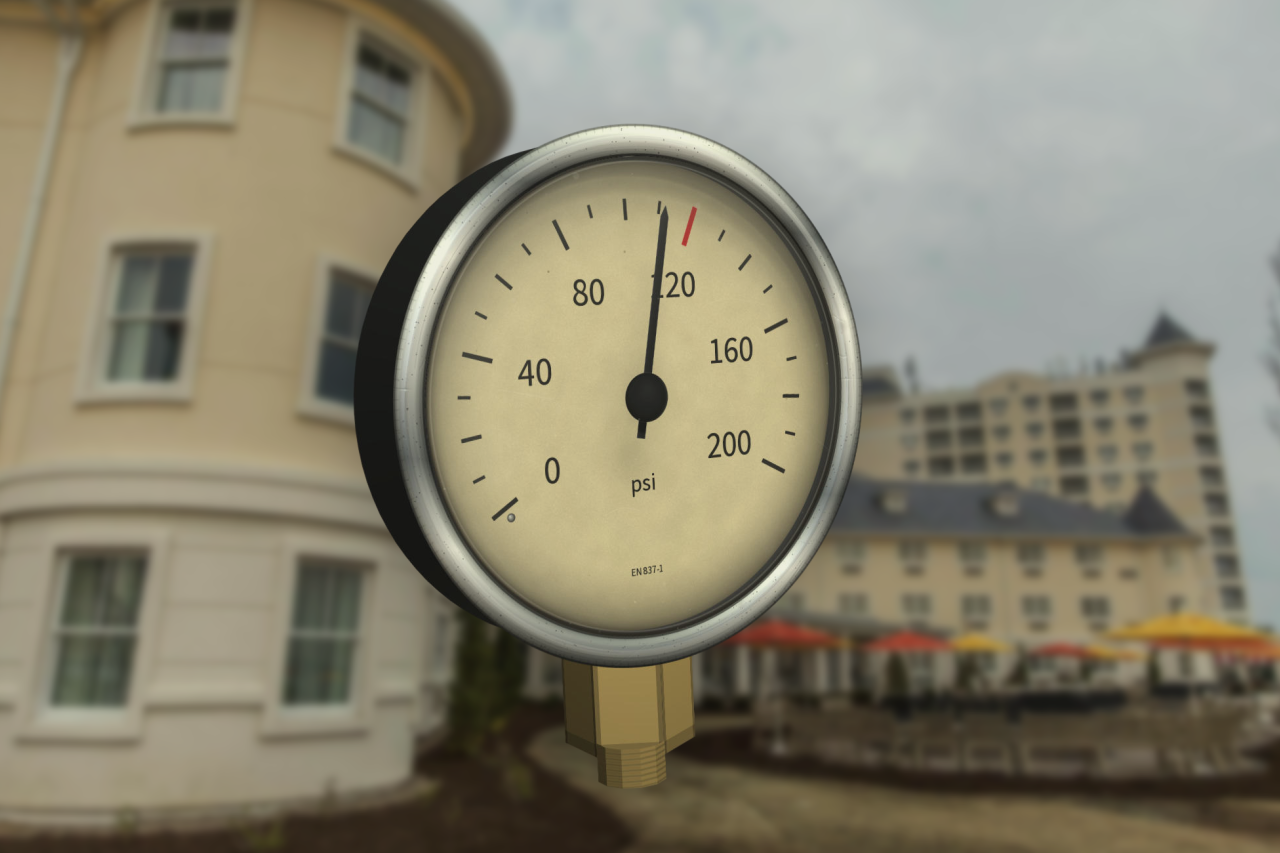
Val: 110 psi
